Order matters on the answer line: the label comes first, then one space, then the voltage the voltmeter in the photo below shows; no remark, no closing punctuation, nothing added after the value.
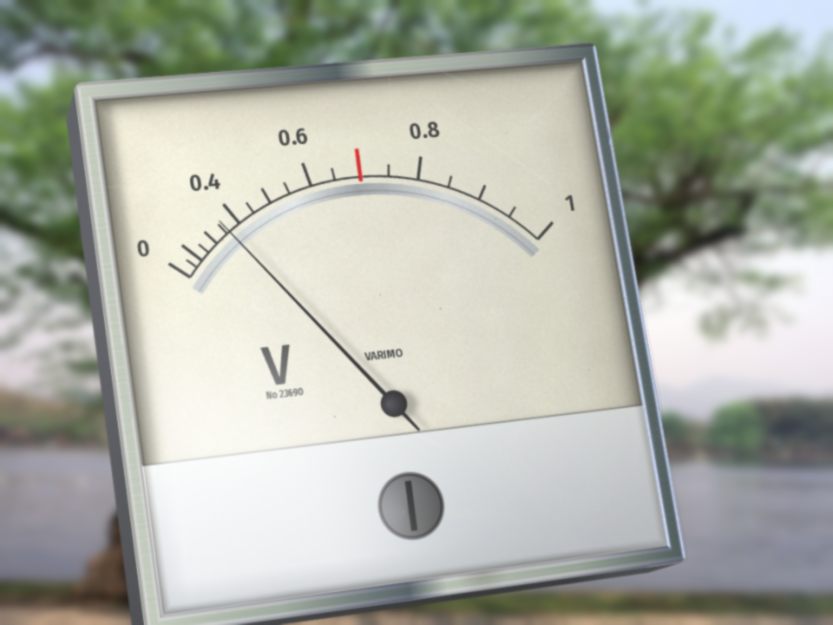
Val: 0.35 V
